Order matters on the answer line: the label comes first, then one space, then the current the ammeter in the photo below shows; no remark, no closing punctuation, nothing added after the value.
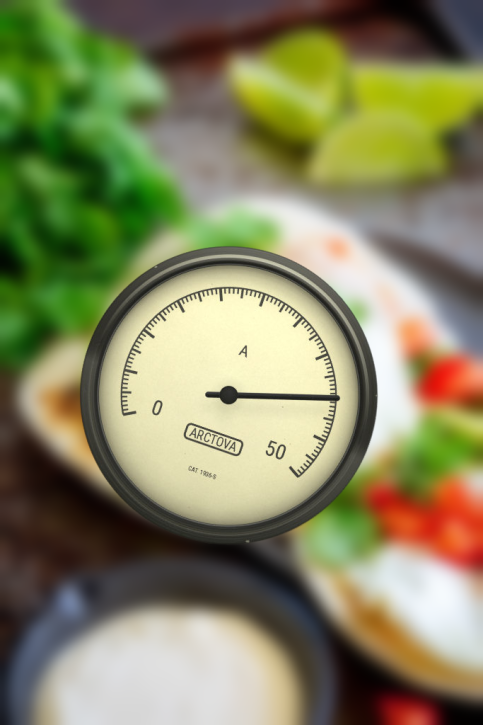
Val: 40 A
